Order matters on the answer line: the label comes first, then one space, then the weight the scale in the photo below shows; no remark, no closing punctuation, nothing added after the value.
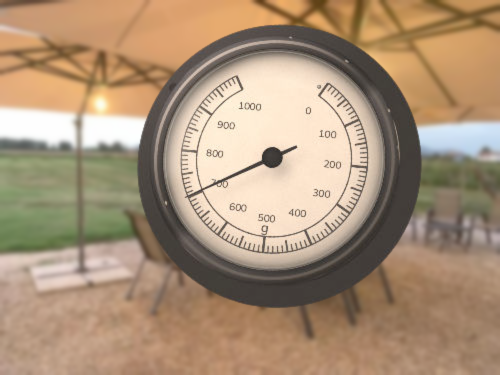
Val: 700 g
